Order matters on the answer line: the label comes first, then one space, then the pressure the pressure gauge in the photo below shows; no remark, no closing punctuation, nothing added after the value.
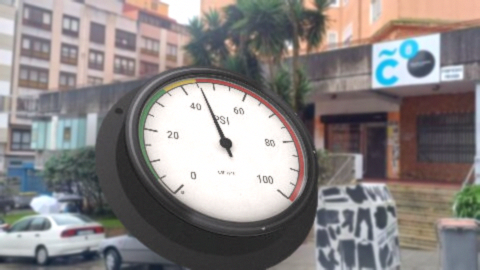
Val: 45 psi
